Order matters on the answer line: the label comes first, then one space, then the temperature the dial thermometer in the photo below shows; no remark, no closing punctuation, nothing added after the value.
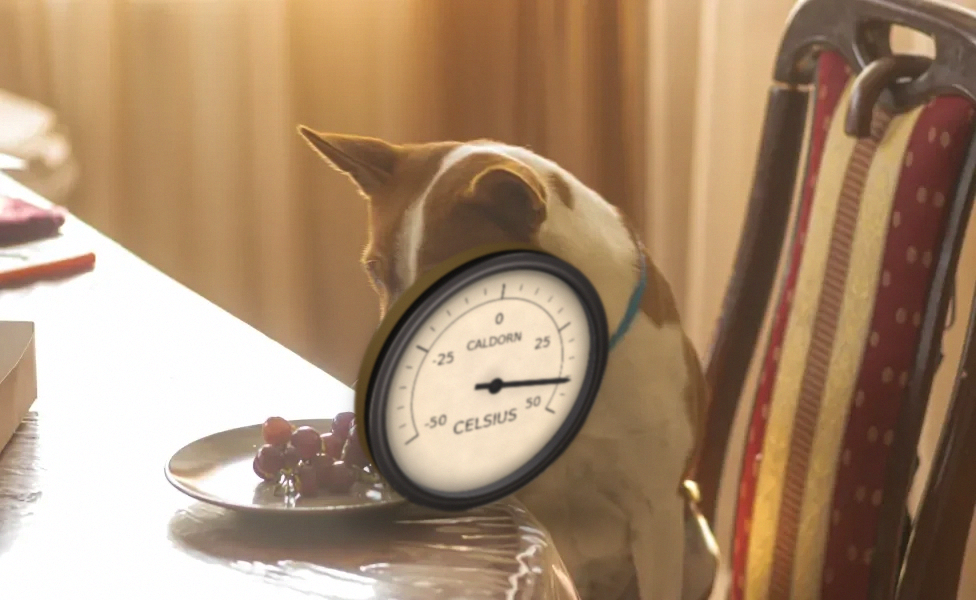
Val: 40 °C
